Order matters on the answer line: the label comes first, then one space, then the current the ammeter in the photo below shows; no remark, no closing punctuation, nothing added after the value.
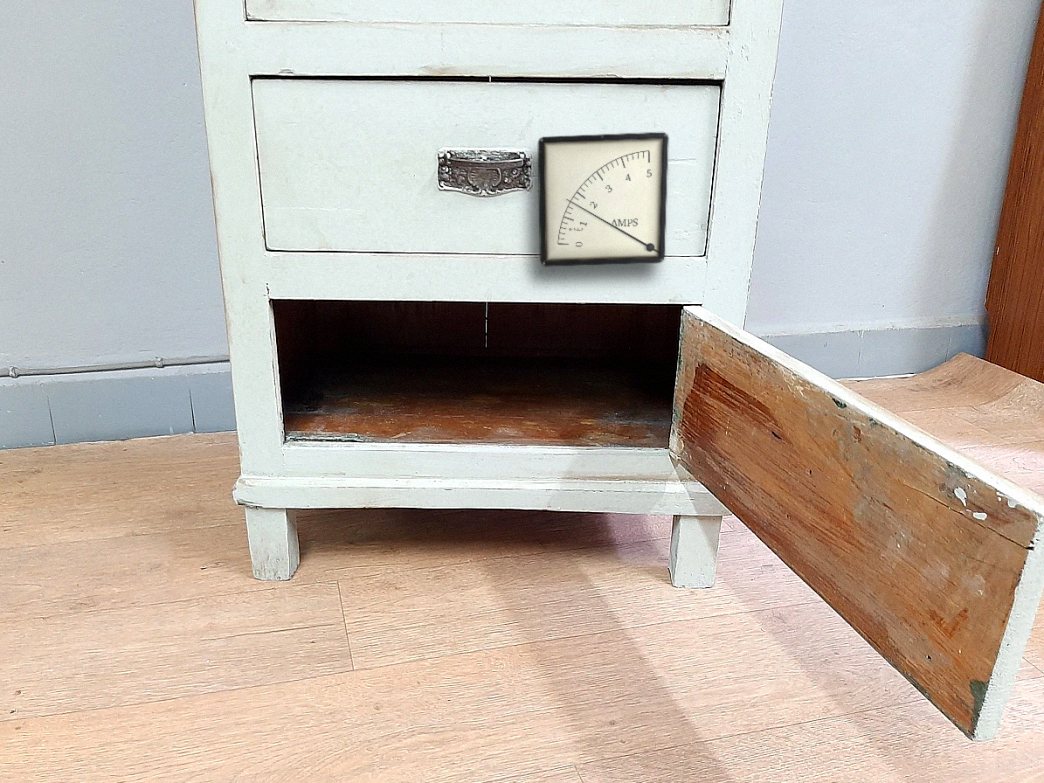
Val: 1.6 A
